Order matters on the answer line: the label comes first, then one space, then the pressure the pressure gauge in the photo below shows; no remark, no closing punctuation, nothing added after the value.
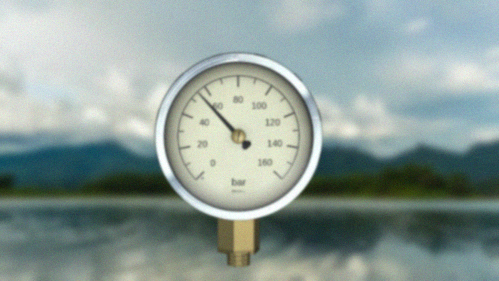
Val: 55 bar
